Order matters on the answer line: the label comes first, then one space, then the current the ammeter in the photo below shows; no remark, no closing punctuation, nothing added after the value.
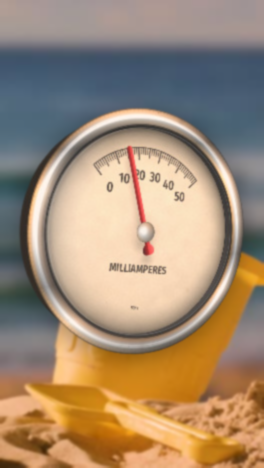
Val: 15 mA
